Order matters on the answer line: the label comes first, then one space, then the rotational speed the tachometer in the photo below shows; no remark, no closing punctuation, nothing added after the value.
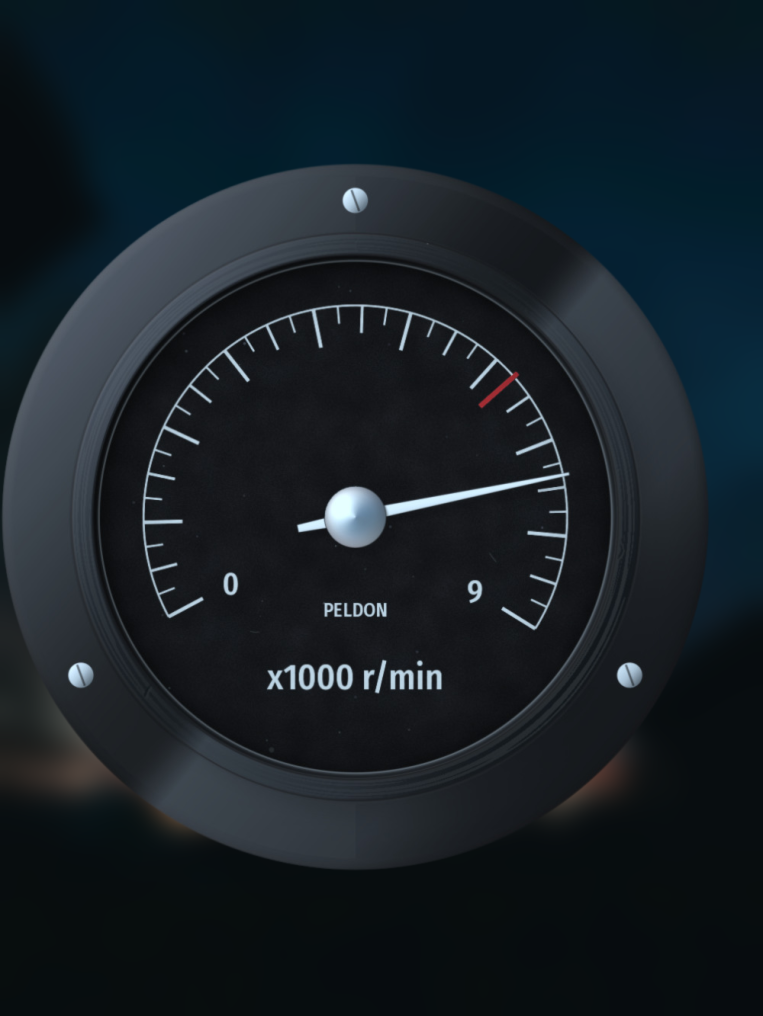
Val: 7375 rpm
